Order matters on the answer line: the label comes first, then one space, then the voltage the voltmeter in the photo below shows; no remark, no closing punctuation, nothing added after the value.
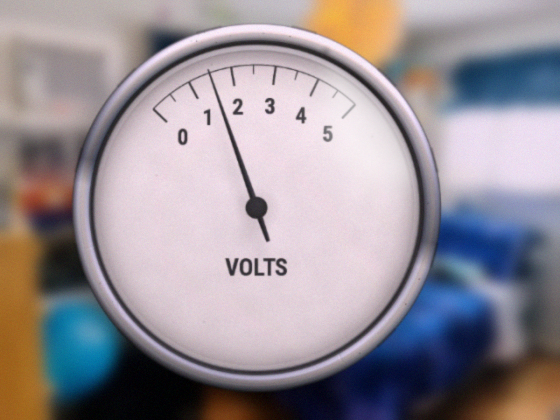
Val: 1.5 V
